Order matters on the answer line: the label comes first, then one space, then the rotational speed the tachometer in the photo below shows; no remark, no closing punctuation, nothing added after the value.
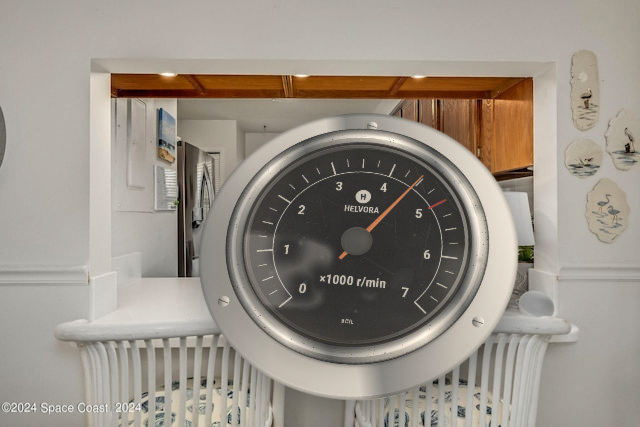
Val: 4500 rpm
